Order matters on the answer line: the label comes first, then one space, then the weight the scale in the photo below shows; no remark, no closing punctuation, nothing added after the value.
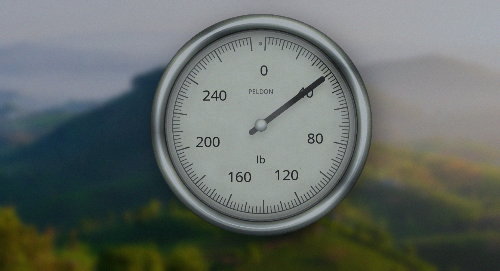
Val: 40 lb
